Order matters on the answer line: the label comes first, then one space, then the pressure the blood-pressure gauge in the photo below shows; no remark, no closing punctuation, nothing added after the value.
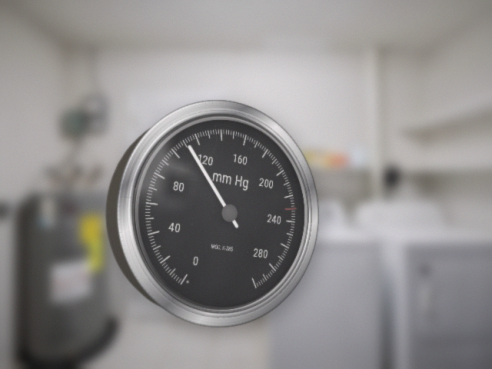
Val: 110 mmHg
